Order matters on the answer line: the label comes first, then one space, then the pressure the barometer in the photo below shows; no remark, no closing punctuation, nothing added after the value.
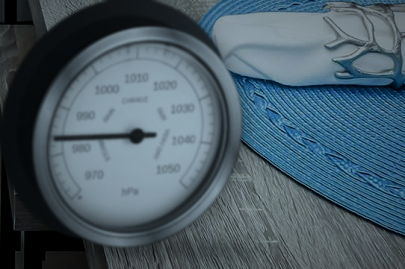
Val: 984 hPa
